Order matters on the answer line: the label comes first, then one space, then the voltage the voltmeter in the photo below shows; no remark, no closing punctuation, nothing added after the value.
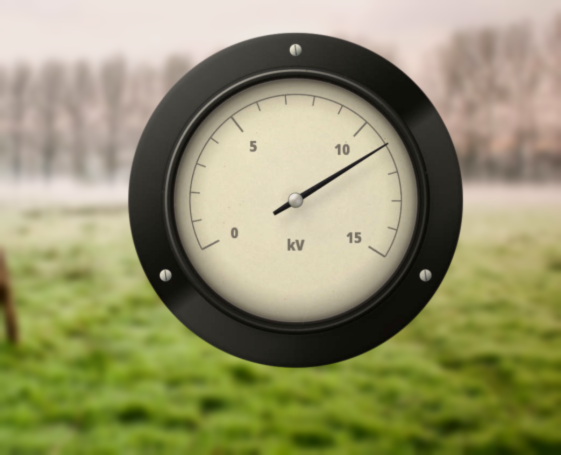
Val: 11 kV
